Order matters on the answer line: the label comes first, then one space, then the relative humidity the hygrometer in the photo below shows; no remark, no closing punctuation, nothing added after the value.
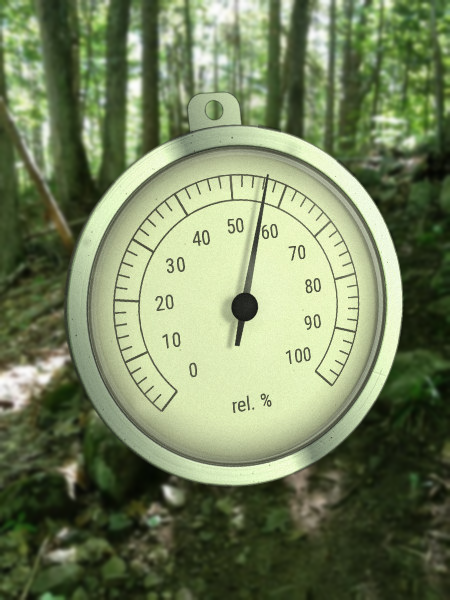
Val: 56 %
